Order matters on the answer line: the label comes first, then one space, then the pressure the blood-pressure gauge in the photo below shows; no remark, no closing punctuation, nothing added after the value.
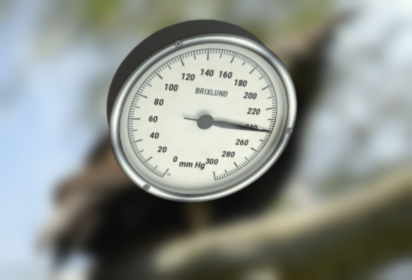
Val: 240 mmHg
